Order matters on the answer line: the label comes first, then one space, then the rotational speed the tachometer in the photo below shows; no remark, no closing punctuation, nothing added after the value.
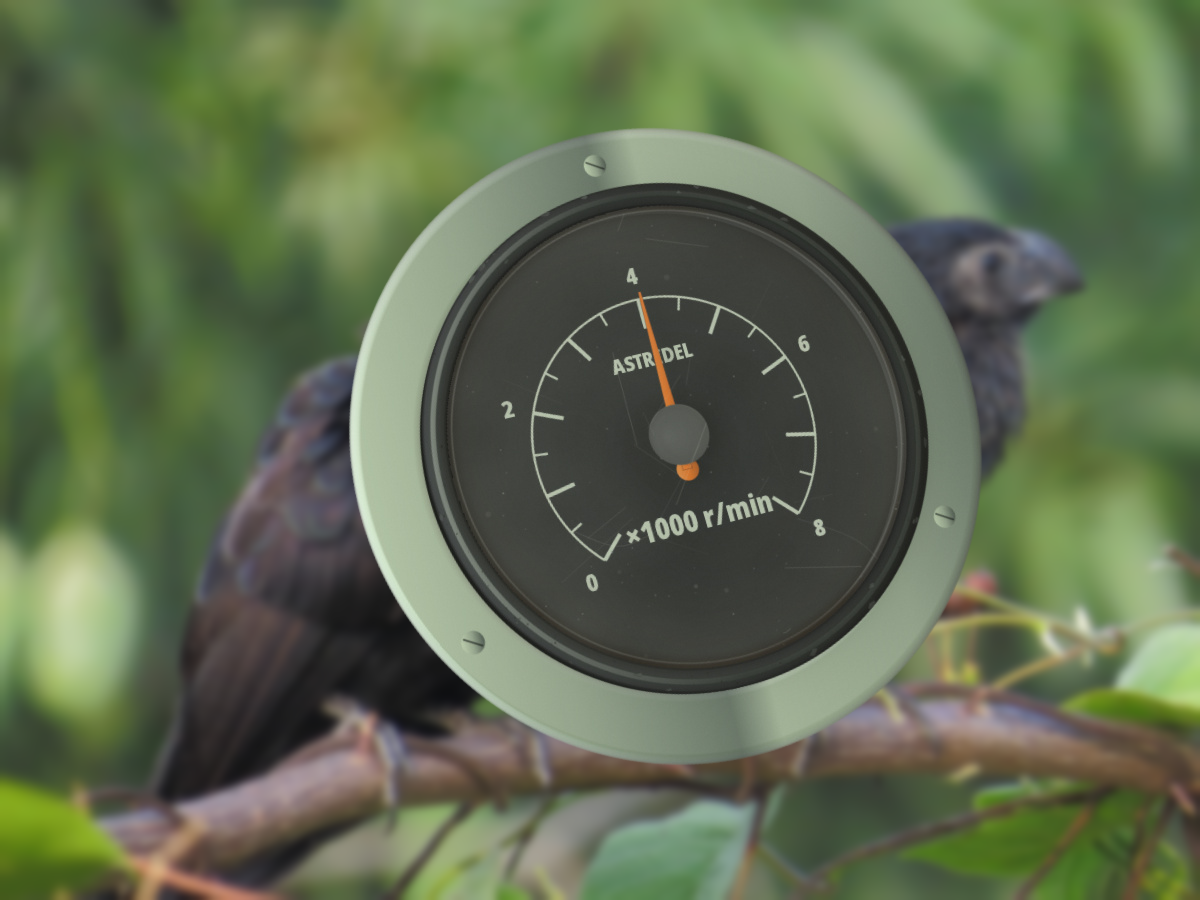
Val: 4000 rpm
